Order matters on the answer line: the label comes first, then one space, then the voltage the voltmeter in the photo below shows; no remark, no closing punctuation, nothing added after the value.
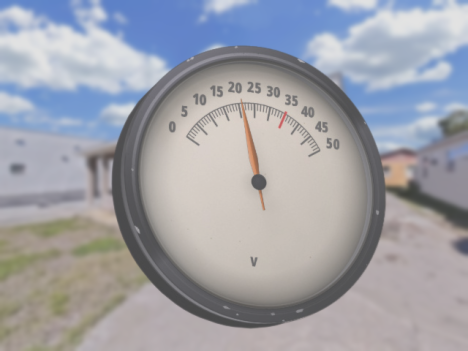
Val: 20 V
